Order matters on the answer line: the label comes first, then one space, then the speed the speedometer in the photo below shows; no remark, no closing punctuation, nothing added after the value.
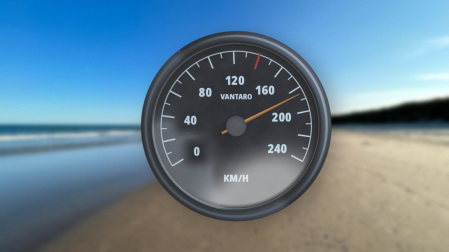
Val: 185 km/h
